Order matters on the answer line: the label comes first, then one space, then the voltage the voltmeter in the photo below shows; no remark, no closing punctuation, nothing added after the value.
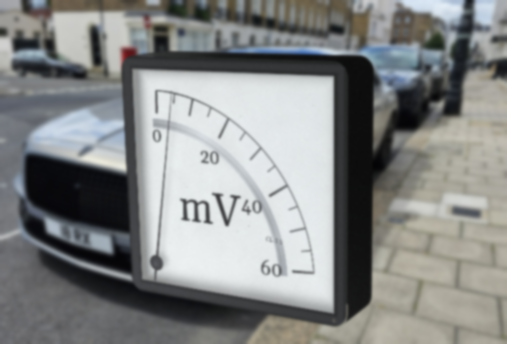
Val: 5 mV
